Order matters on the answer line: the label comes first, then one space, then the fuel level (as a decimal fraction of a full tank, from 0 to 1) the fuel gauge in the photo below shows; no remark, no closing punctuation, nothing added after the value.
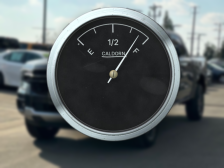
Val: 0.875
